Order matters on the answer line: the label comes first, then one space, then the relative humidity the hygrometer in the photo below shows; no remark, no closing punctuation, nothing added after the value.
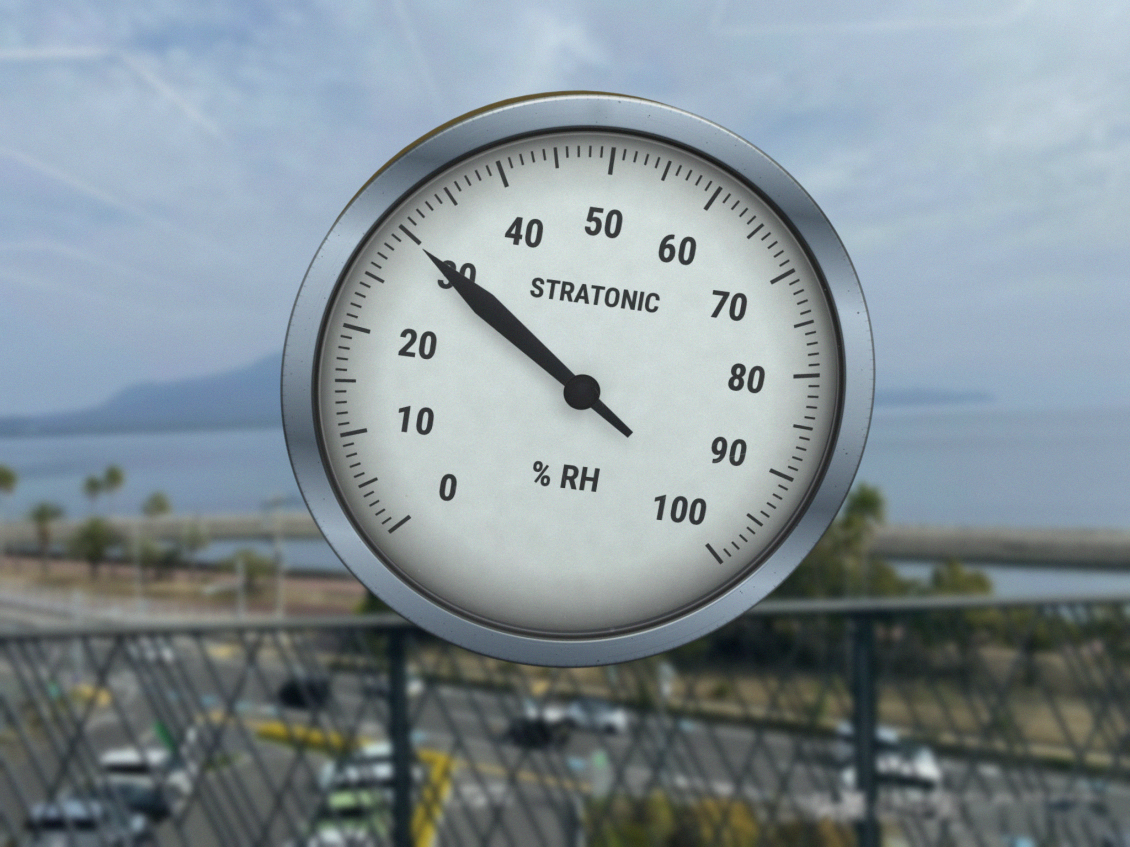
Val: 30 %
